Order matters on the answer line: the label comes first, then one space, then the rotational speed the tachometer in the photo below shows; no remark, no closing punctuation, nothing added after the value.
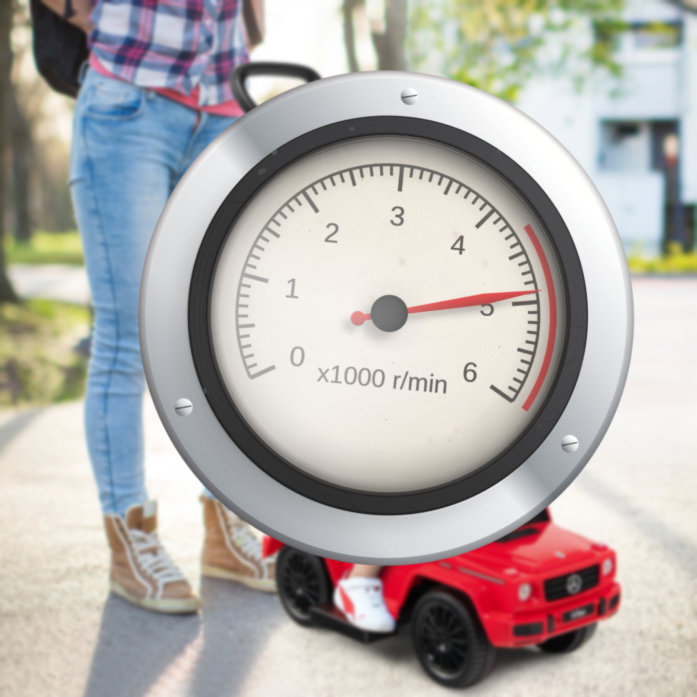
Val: 4900 rpm
